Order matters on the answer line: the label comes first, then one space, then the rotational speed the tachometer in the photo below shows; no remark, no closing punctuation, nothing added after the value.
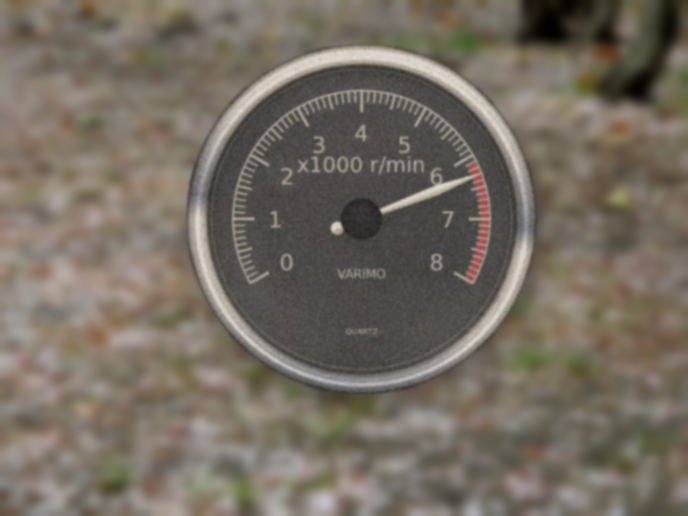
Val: 6300 rpm
